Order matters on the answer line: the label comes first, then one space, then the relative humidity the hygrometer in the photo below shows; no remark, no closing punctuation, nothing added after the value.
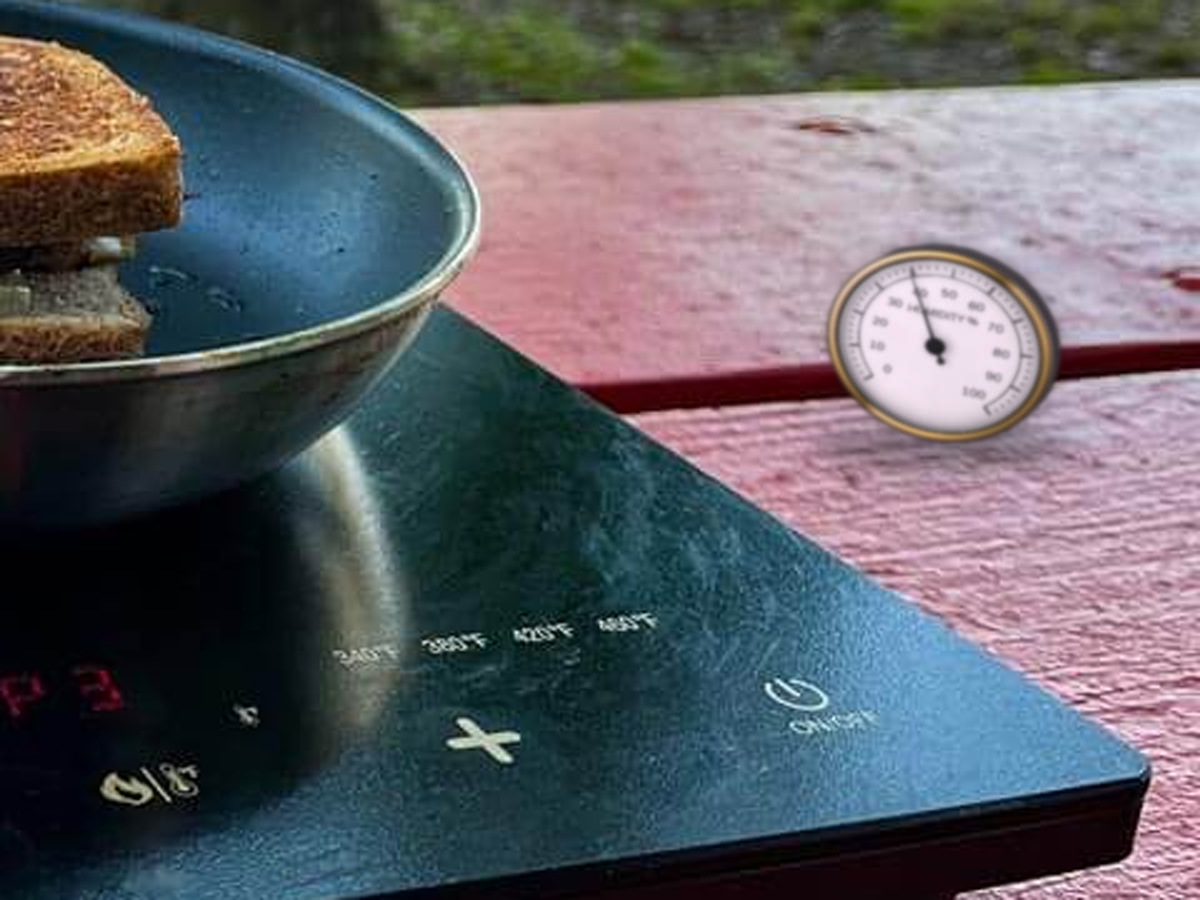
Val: 40 %
